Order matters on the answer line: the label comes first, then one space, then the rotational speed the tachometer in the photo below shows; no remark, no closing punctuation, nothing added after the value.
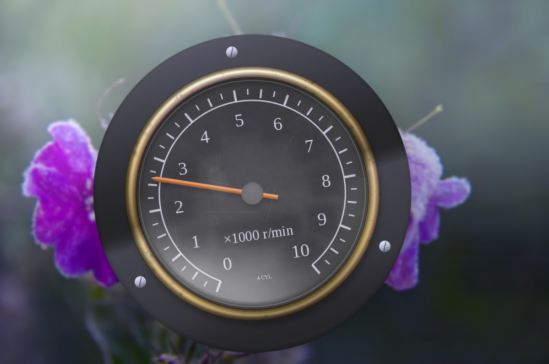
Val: 2625 rpm
